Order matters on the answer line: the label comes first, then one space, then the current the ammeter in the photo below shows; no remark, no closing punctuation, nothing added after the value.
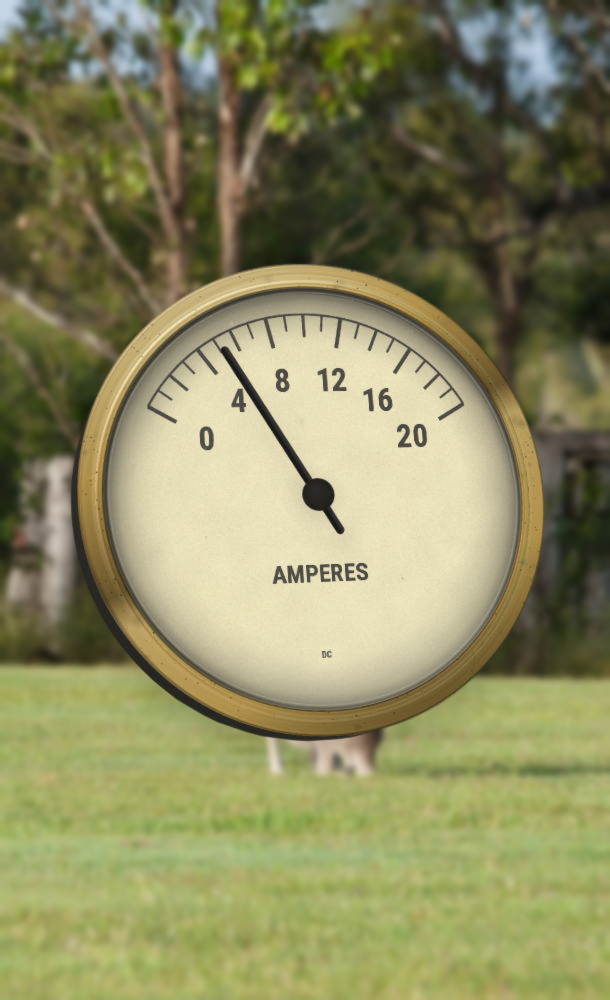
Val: 5 A
